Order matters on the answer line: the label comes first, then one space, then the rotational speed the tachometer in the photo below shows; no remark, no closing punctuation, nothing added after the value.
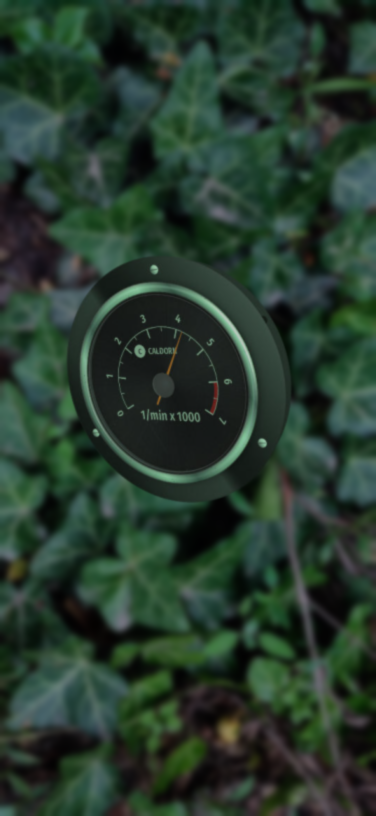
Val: 4250 rpm
